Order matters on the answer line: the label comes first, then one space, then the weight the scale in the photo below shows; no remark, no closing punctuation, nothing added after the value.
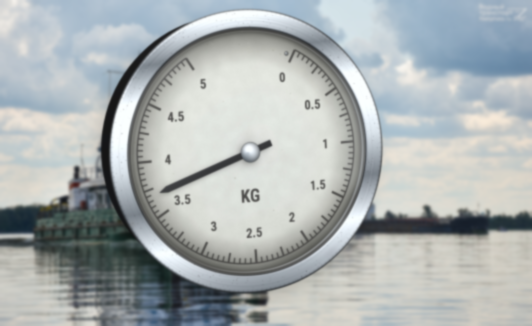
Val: 3.7 kg
